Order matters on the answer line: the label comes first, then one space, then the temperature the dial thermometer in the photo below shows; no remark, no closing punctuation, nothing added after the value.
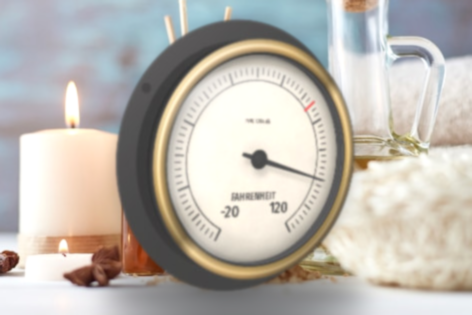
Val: 100 °F
